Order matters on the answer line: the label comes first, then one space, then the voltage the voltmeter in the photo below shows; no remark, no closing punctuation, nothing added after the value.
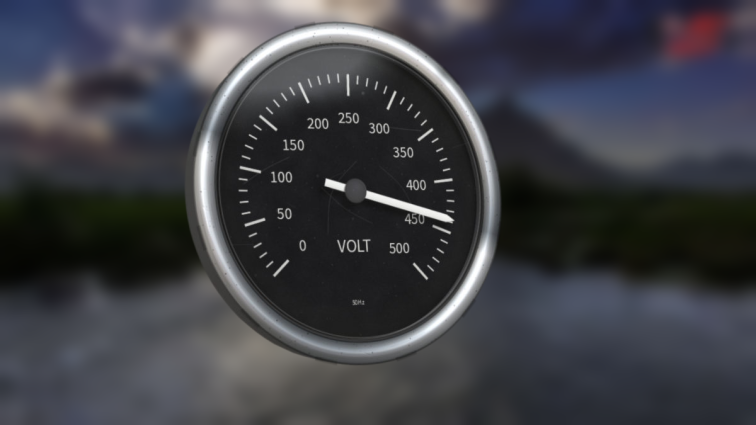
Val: 440 V
